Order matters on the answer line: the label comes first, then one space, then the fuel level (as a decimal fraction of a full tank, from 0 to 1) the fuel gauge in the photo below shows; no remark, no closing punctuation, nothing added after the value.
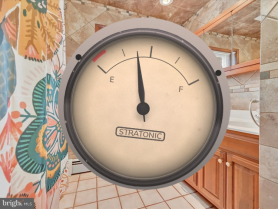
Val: 0.375
